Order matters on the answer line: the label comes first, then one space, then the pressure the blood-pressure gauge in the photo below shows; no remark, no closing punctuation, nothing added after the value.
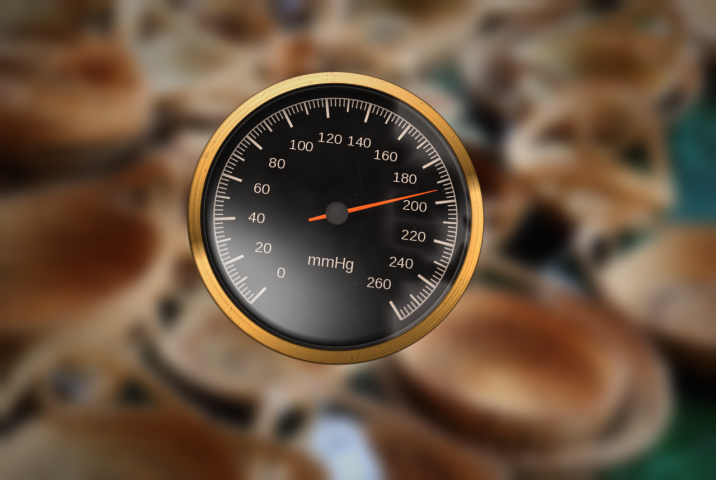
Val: 194 mmHg
